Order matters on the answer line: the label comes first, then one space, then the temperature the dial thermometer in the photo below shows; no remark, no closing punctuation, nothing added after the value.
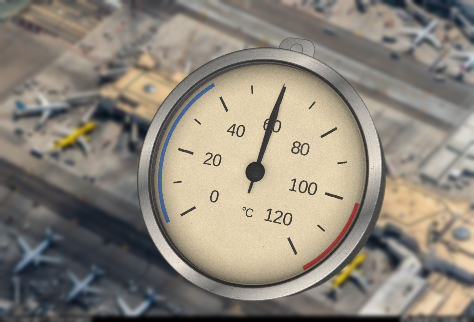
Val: 60 °C
